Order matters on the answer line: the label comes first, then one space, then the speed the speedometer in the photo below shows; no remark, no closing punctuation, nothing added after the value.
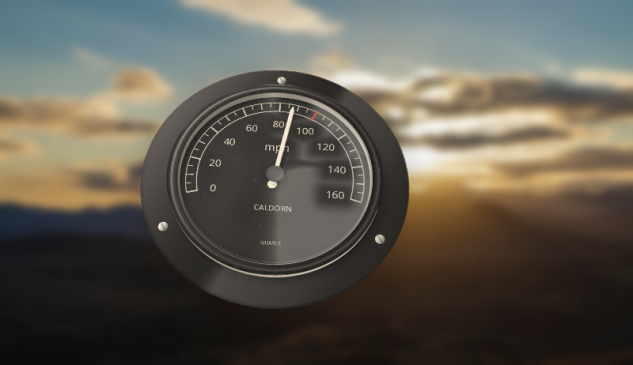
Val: 87.5 mph
